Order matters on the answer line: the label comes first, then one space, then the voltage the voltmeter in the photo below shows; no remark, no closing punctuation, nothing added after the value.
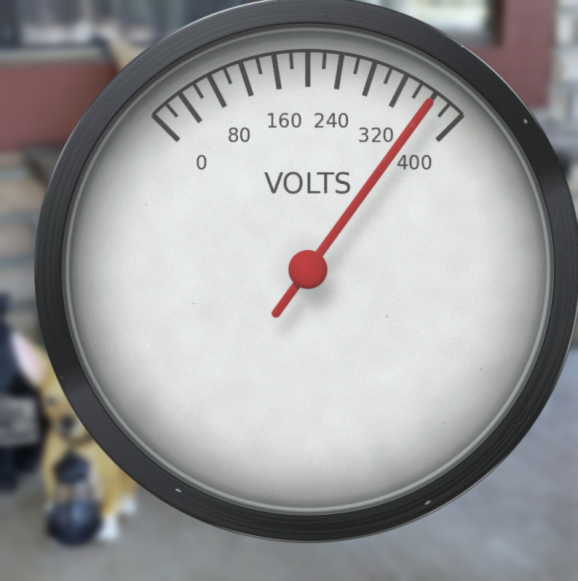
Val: 360 V
